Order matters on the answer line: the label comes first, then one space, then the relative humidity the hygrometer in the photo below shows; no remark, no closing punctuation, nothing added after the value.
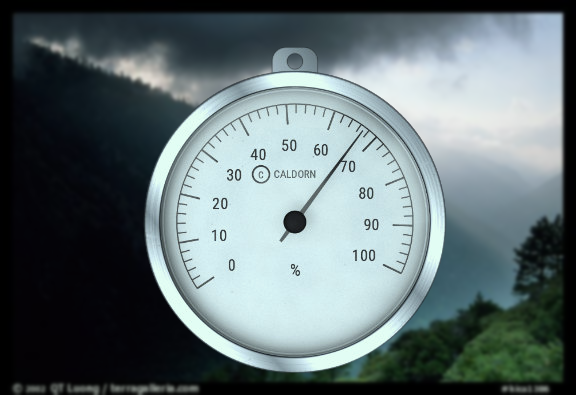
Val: 67 %
